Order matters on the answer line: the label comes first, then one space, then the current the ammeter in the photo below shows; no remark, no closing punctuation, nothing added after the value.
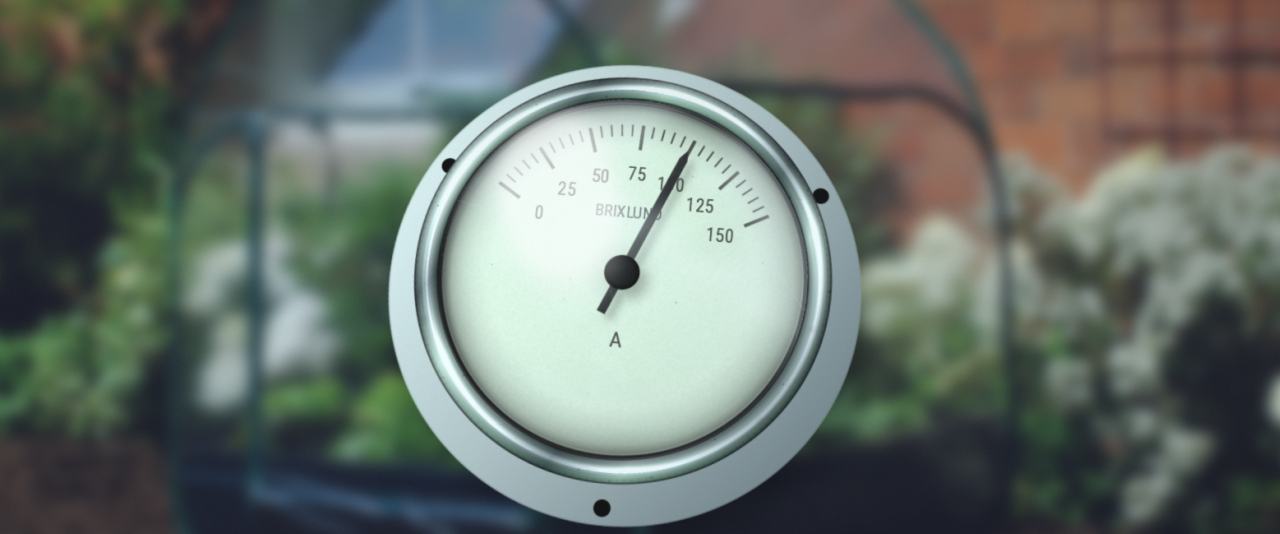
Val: 100 A
